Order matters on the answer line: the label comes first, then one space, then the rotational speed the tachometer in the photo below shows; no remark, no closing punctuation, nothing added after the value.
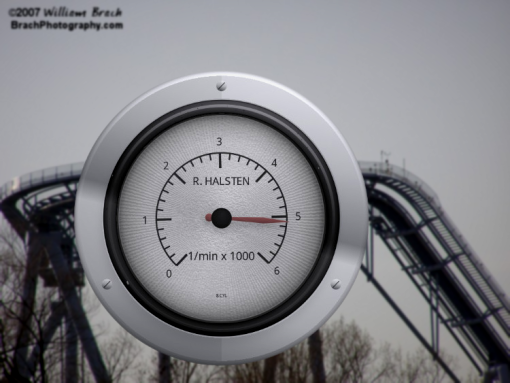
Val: 5100 rpm
